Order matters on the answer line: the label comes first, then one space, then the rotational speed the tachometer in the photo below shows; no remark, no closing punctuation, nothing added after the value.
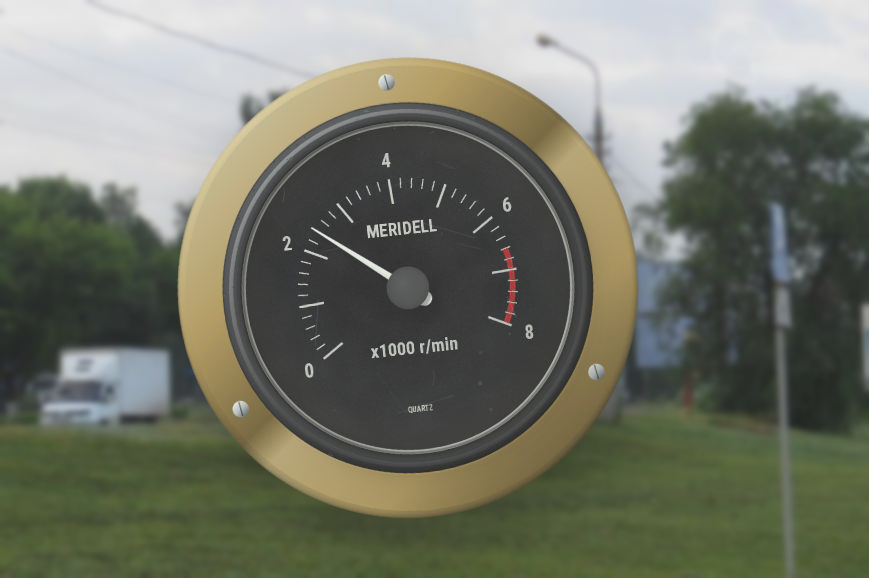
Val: 2400 rpm
